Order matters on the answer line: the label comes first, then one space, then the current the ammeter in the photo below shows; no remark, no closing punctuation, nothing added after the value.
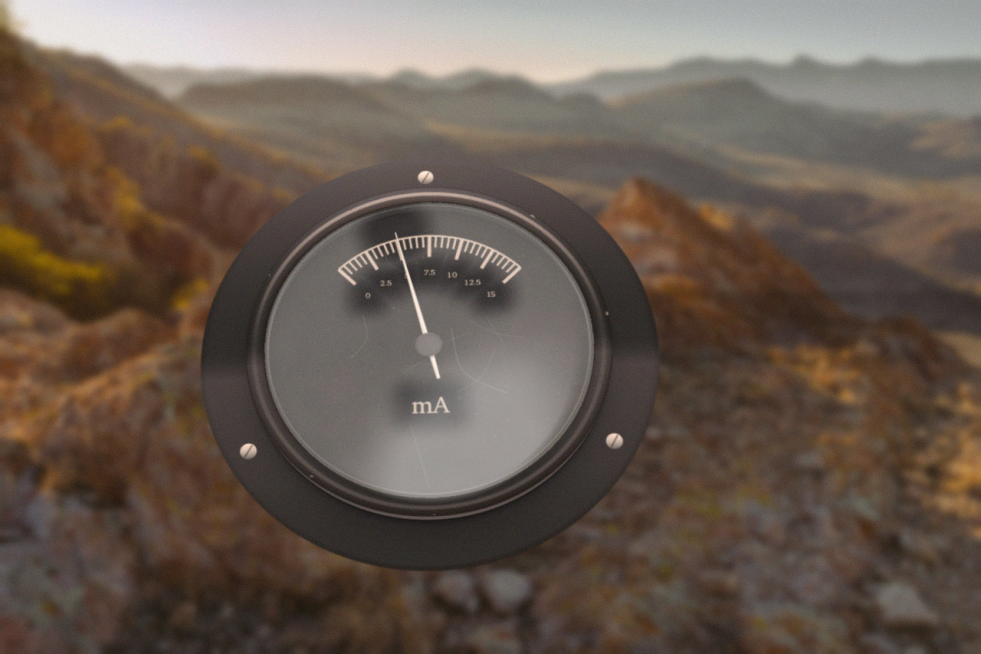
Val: 5 mA
